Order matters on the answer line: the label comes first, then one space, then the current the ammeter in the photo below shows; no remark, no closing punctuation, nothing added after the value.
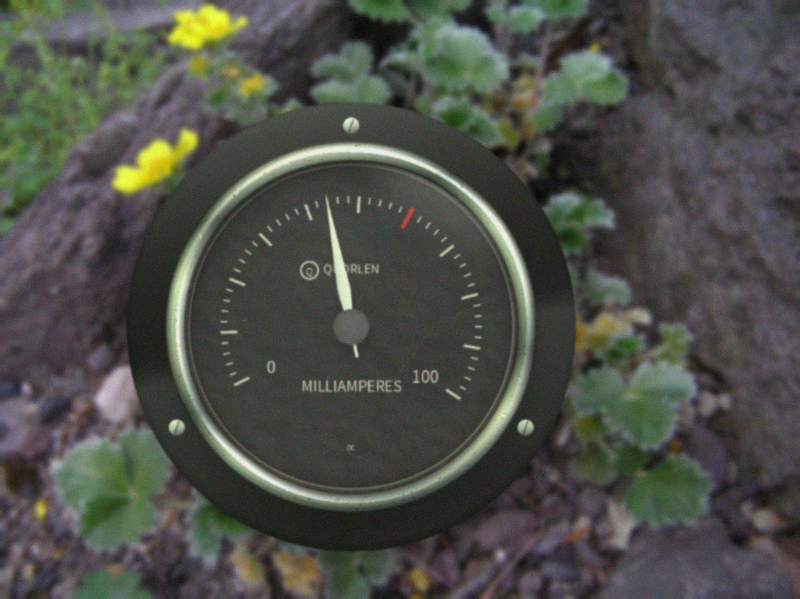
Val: 44 mA
